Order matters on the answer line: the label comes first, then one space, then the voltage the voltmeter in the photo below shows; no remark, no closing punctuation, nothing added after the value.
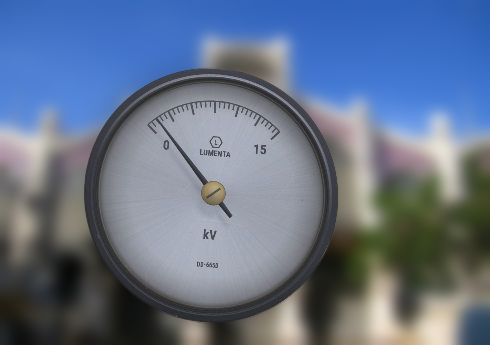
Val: 1 kV
